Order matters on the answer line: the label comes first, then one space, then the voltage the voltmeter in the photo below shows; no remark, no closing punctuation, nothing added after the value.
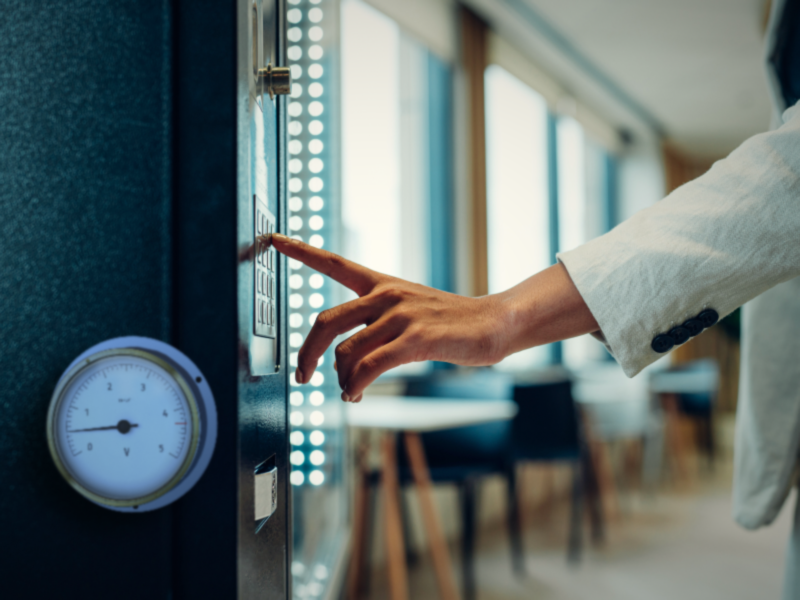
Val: 0.5 V
